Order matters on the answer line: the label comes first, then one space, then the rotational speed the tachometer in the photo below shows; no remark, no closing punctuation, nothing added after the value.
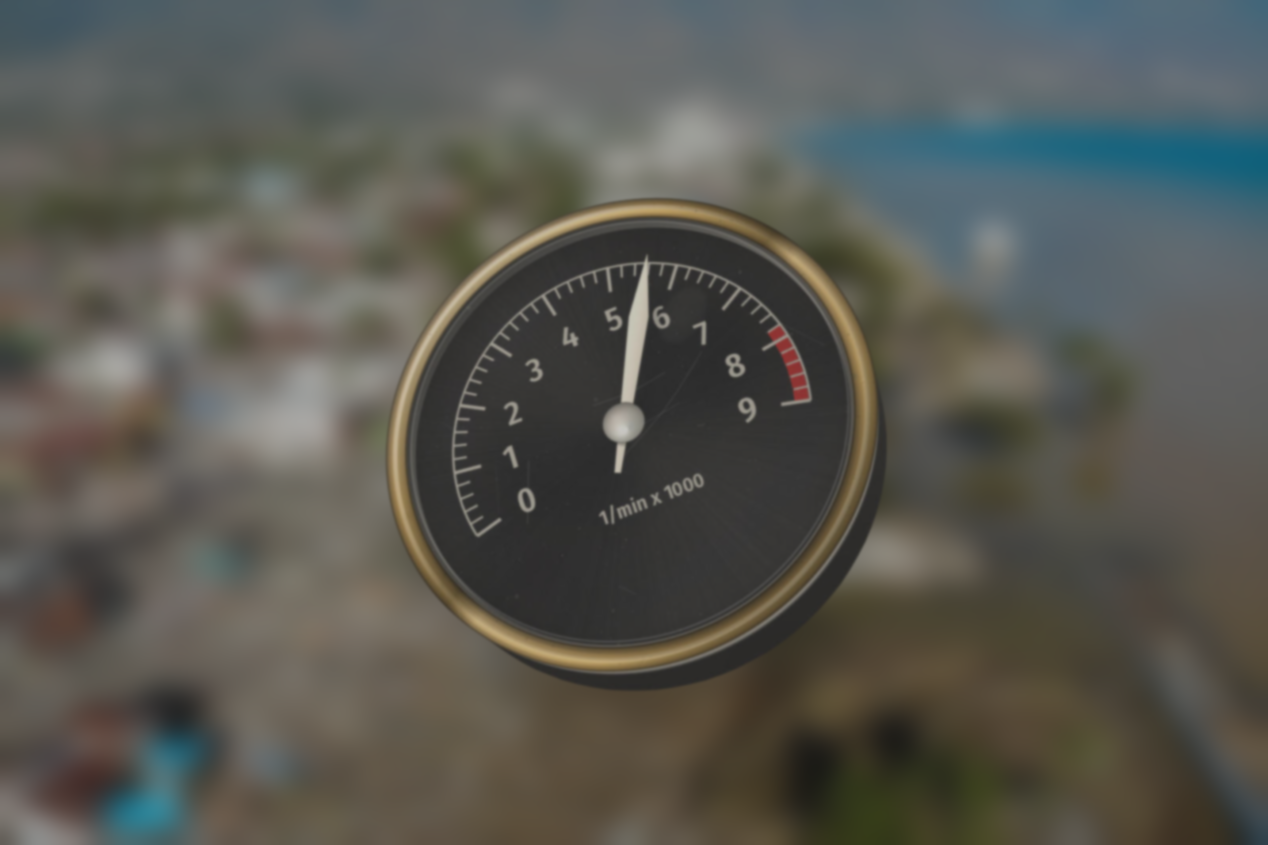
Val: 5600 rpm
